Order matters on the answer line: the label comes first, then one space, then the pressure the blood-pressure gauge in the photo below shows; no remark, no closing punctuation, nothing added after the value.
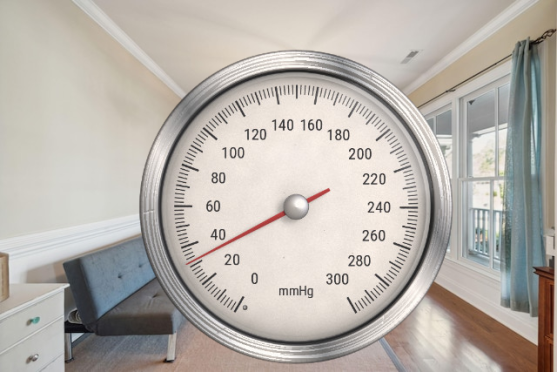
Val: 32 mmHg
